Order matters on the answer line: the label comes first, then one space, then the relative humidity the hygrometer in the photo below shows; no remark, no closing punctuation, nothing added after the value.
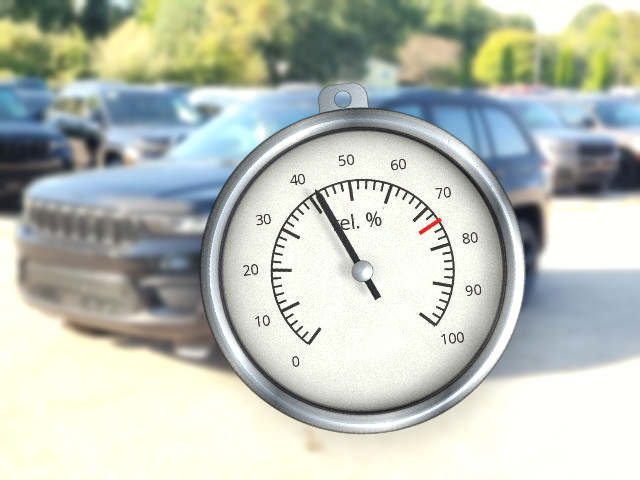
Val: 42 %
